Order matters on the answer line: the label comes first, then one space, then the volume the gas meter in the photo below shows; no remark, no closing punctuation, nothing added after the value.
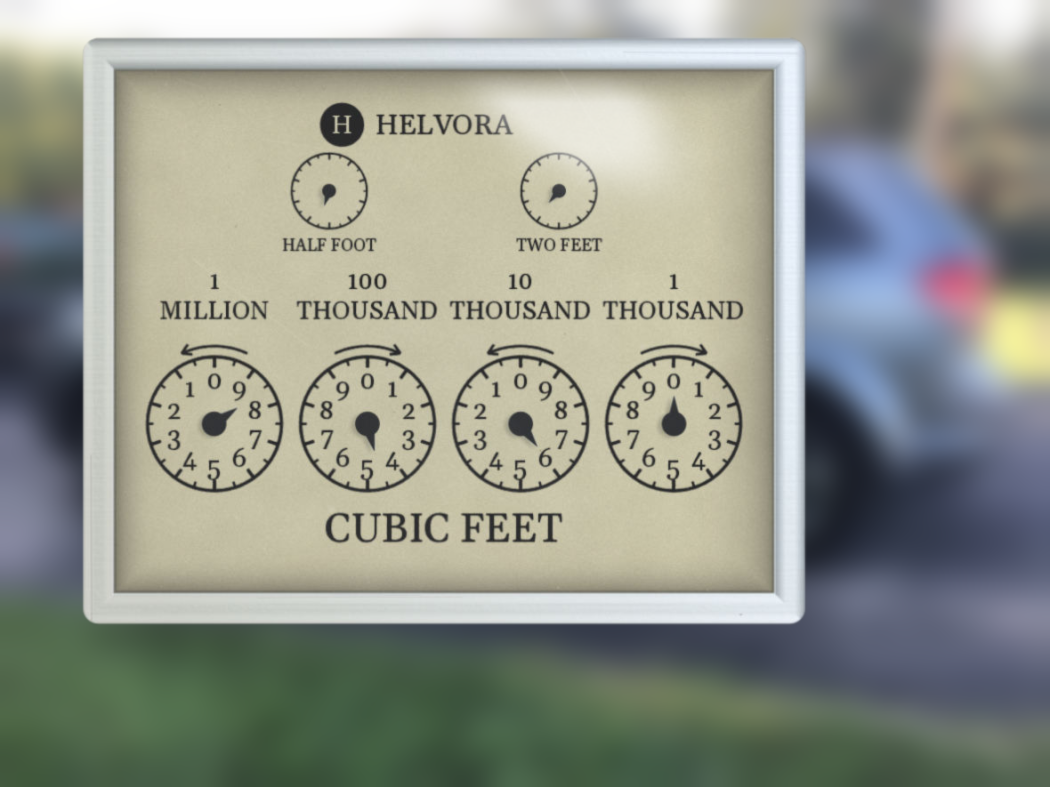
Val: 846000 ft³
